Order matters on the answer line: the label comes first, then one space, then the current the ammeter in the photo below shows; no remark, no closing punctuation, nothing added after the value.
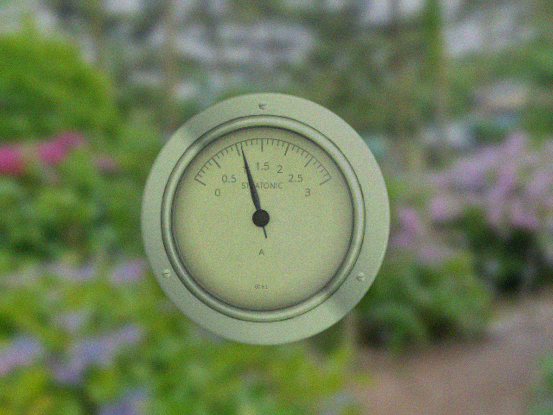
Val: 1.1 A
